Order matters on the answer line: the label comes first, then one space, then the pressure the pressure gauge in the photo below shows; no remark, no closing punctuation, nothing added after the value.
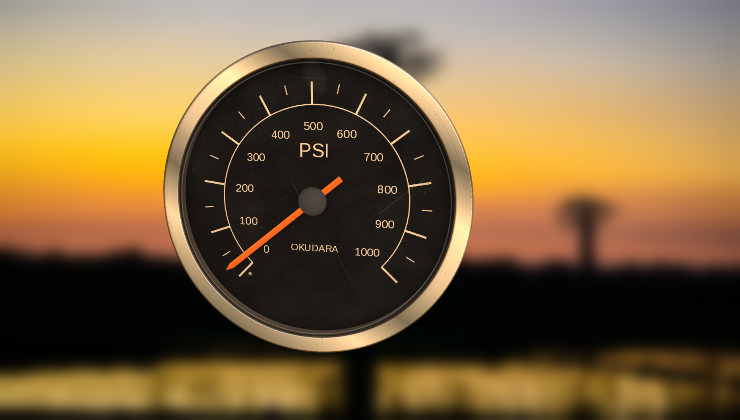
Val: 25 psi
